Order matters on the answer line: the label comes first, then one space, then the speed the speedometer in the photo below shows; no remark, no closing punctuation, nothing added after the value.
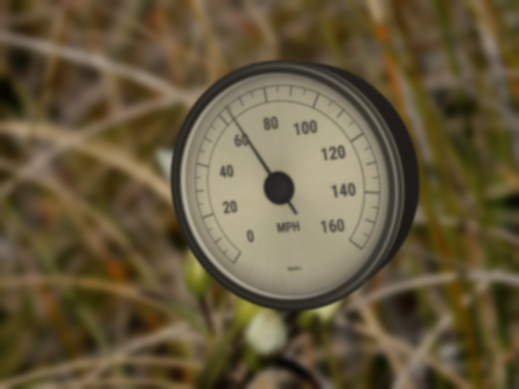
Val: 65 mph
